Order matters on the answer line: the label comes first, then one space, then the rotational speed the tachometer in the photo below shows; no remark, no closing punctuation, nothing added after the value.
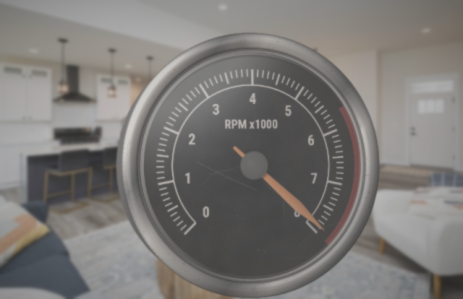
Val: 7900 rpm
